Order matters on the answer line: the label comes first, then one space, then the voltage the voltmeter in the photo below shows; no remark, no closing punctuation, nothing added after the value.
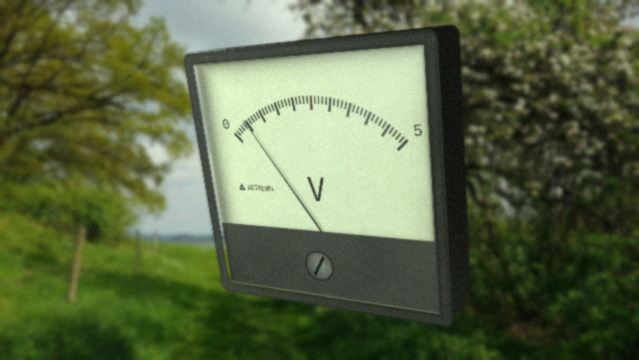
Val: 0.5 V
